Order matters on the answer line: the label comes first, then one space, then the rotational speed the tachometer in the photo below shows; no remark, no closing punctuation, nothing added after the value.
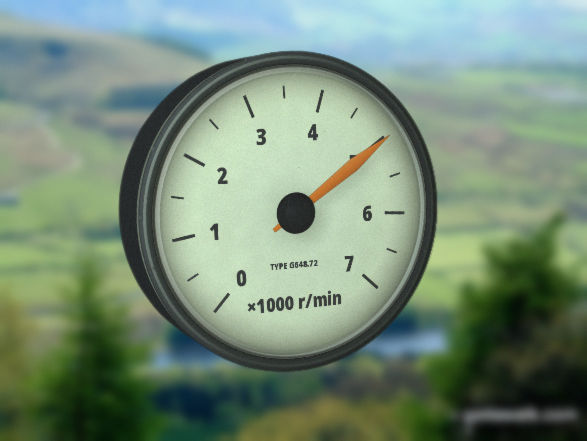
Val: 5000 rpm
